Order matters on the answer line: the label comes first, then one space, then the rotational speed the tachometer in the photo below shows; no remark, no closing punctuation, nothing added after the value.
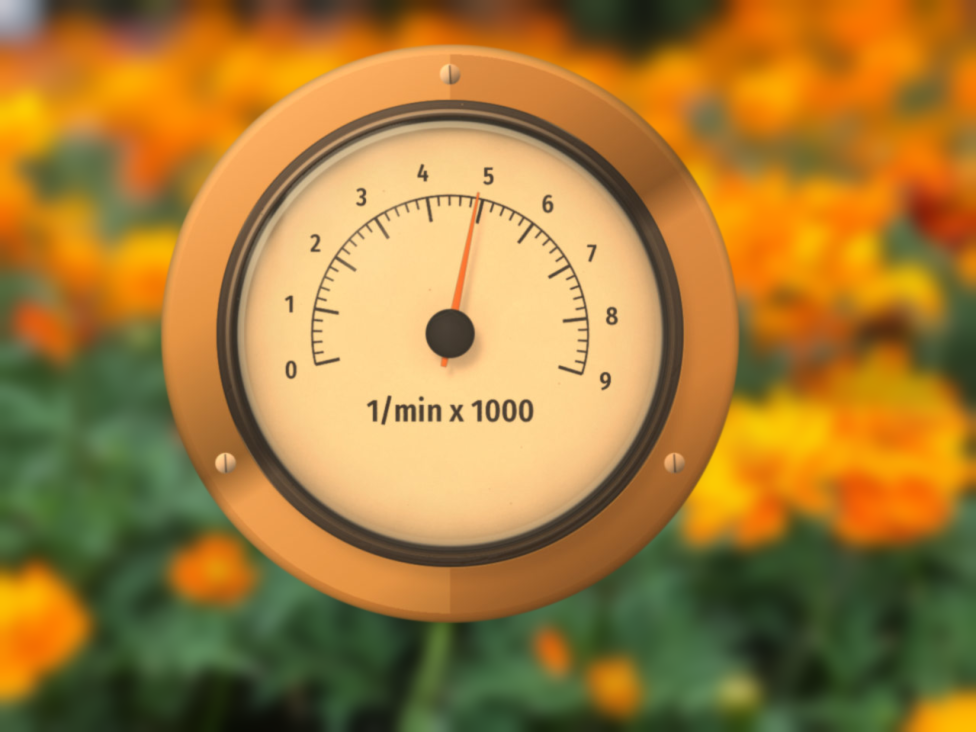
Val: 4900 rpm
